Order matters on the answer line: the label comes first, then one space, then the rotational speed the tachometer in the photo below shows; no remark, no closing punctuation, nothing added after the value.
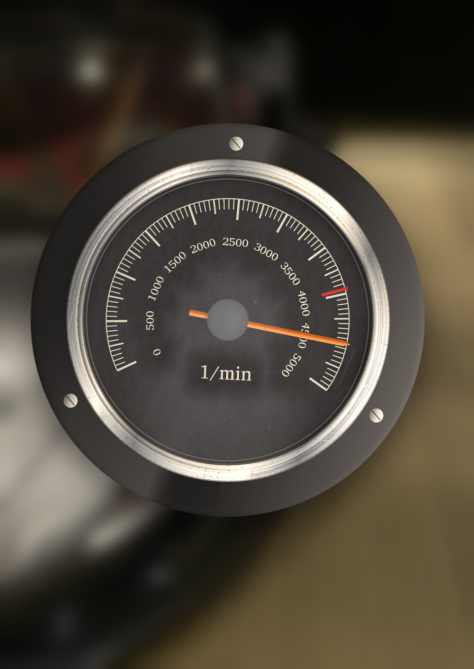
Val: 4500 rpm
